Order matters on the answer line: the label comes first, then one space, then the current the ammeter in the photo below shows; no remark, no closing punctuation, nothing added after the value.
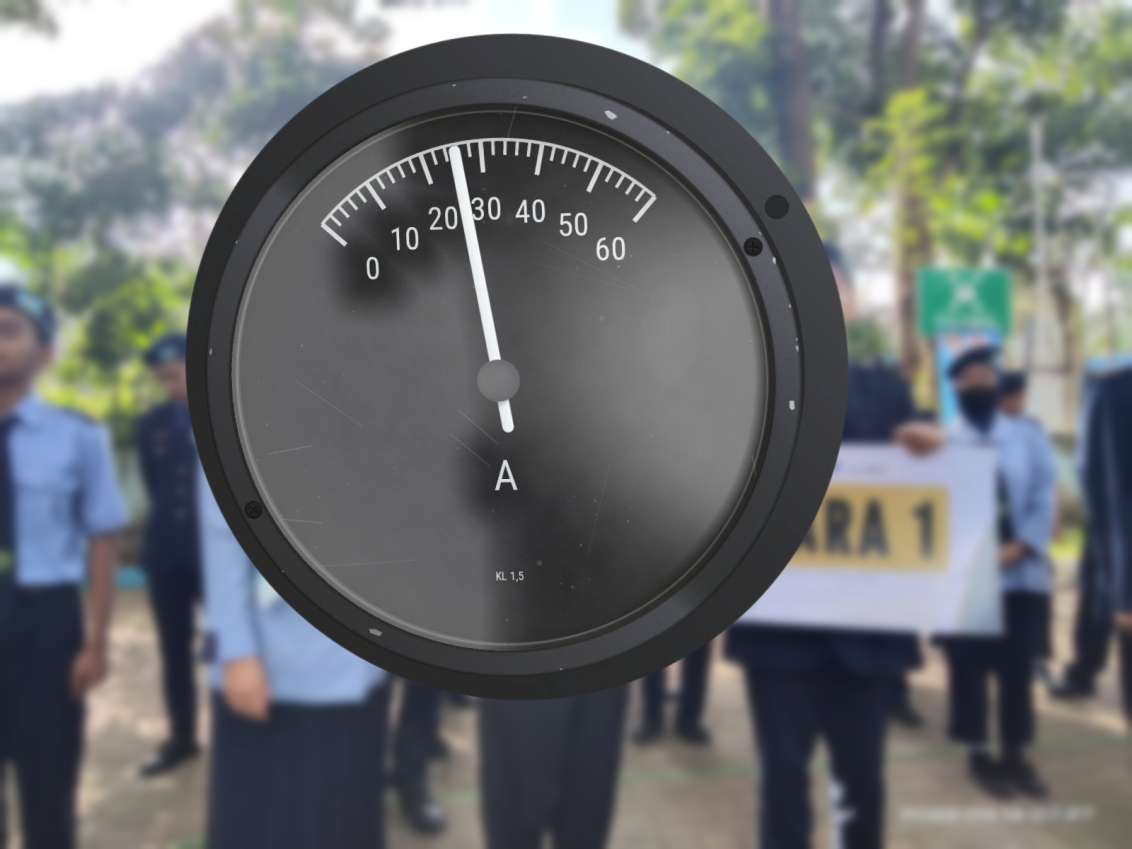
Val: 26 A
